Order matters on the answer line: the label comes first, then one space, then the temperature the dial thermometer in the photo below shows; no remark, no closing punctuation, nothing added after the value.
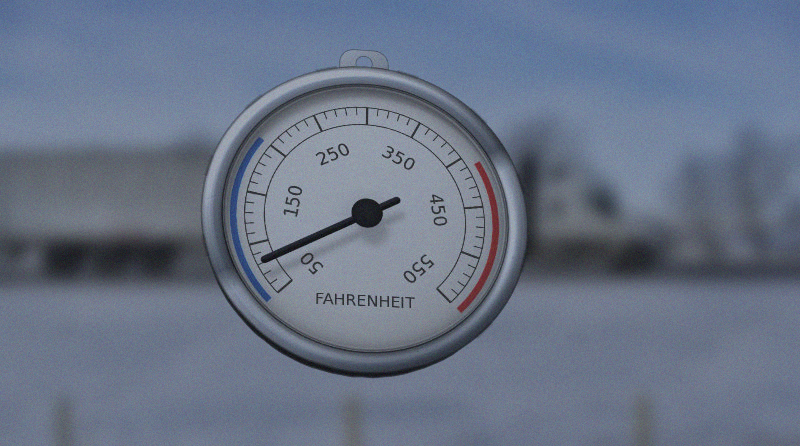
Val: 80 °F
